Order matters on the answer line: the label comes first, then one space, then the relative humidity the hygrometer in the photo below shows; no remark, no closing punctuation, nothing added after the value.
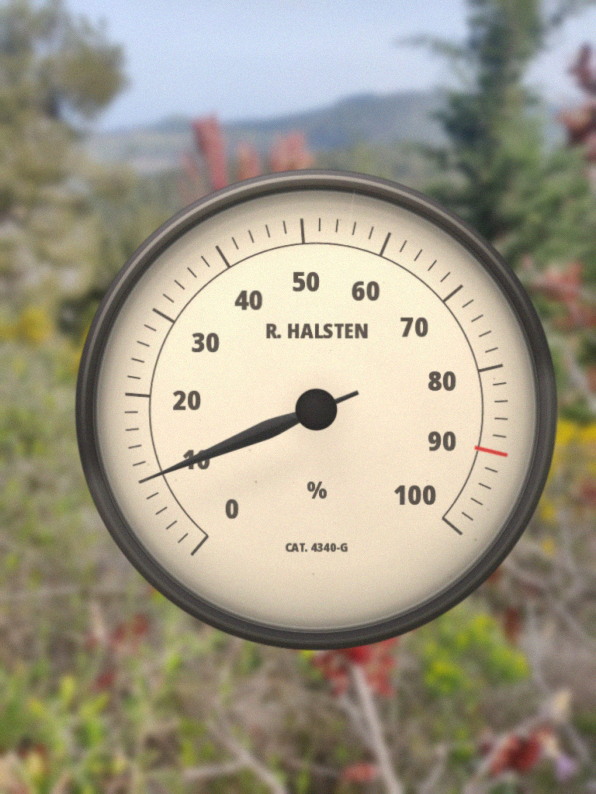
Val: 10 %
